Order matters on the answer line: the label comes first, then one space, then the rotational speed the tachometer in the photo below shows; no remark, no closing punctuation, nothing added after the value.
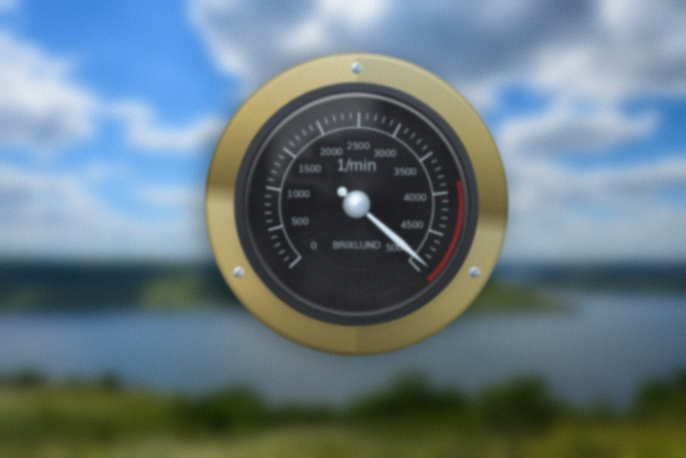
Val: 4900 rpm
